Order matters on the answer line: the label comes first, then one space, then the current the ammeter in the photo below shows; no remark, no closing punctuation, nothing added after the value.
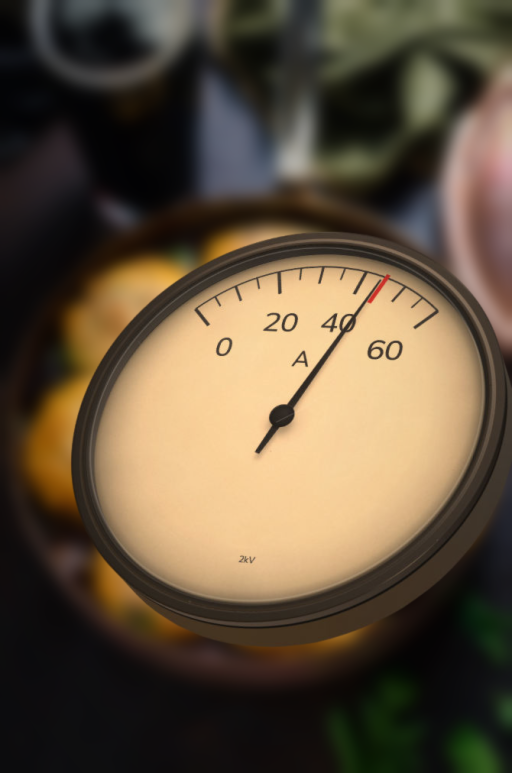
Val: 45 A
